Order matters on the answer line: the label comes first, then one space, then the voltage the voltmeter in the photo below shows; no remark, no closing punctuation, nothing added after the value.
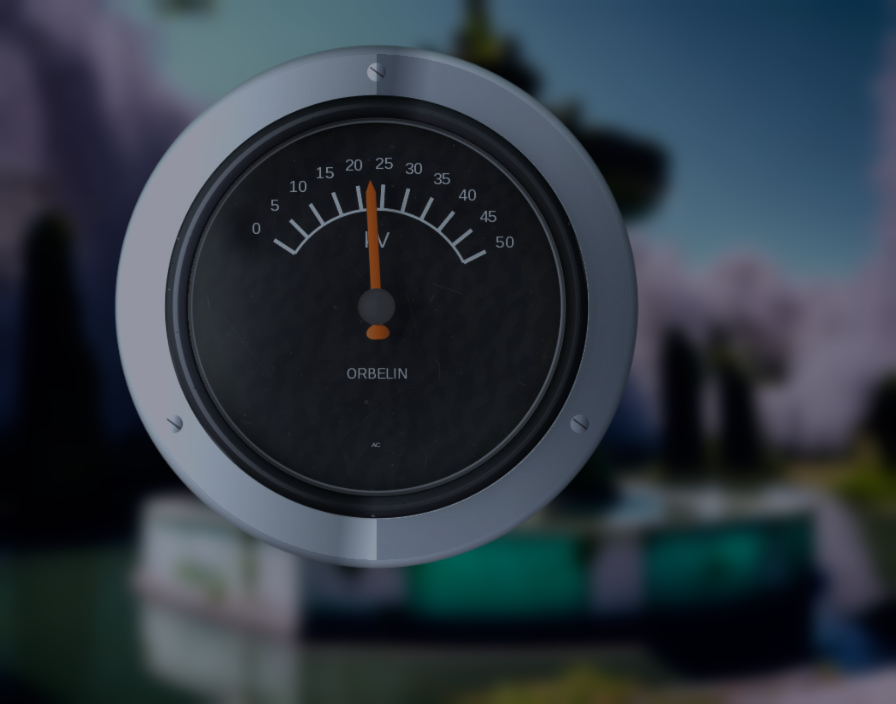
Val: 22.5 kV
